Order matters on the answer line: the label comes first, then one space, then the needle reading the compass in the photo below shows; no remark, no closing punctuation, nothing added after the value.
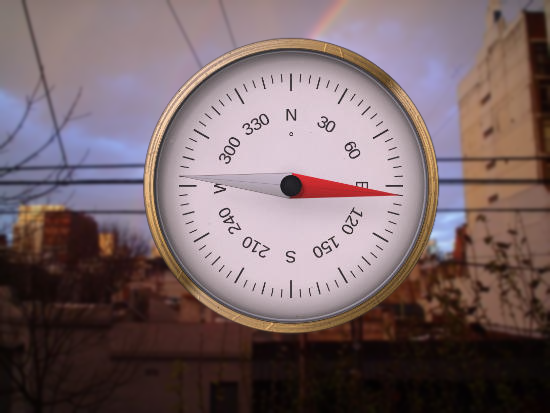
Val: 95 °
